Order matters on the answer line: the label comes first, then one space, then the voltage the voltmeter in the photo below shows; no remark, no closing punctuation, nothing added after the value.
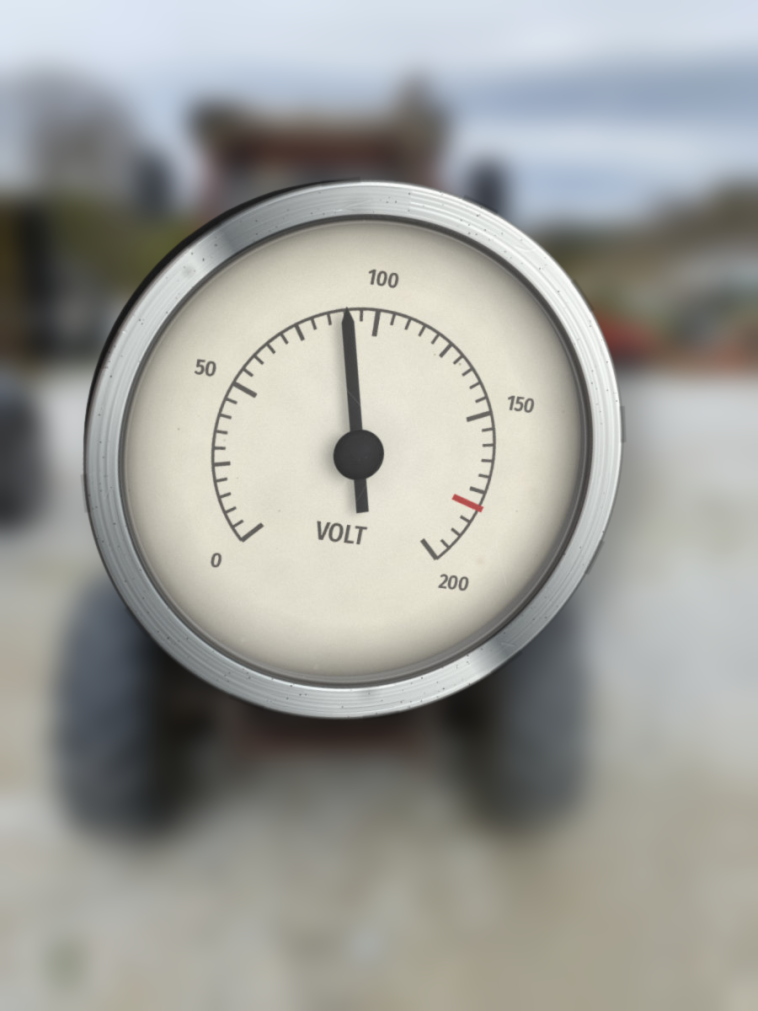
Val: 90 V
